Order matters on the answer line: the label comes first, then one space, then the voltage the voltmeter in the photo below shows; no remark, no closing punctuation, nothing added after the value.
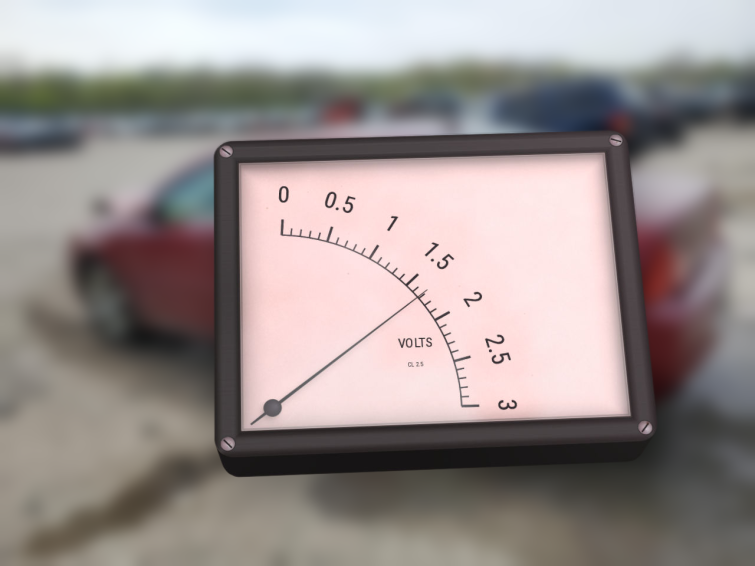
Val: 1.7 V
